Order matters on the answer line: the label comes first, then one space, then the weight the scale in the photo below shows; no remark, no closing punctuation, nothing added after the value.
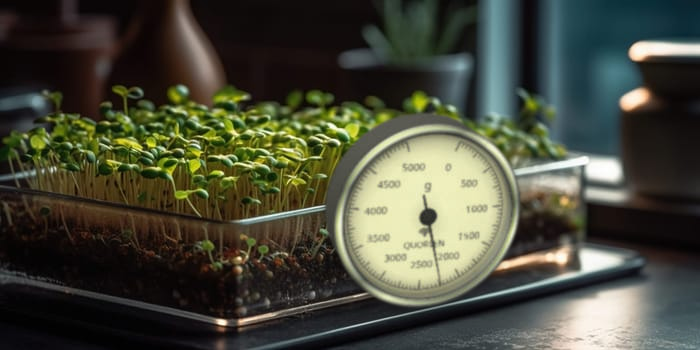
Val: 2250 g
